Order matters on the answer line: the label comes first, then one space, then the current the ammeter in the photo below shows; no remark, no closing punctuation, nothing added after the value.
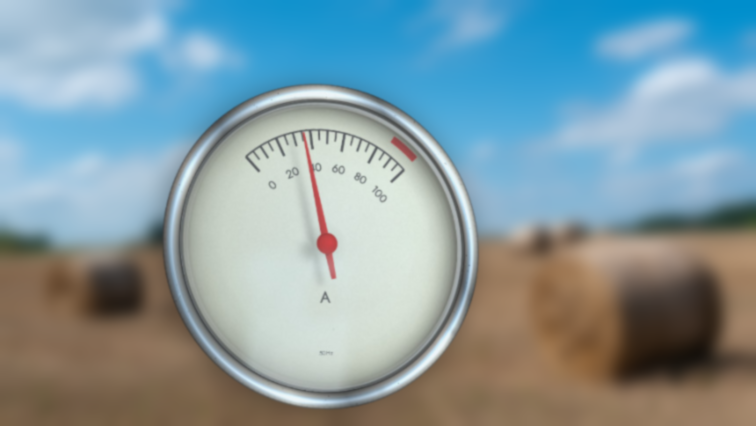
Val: 35 A
